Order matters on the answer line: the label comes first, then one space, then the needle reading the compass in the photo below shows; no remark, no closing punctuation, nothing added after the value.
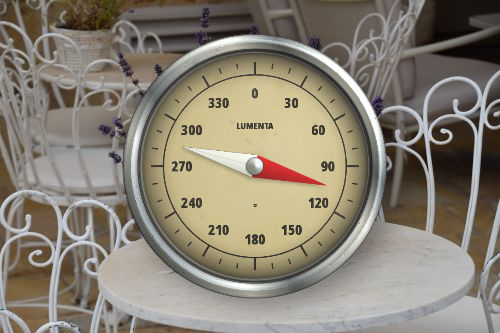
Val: 105 °
